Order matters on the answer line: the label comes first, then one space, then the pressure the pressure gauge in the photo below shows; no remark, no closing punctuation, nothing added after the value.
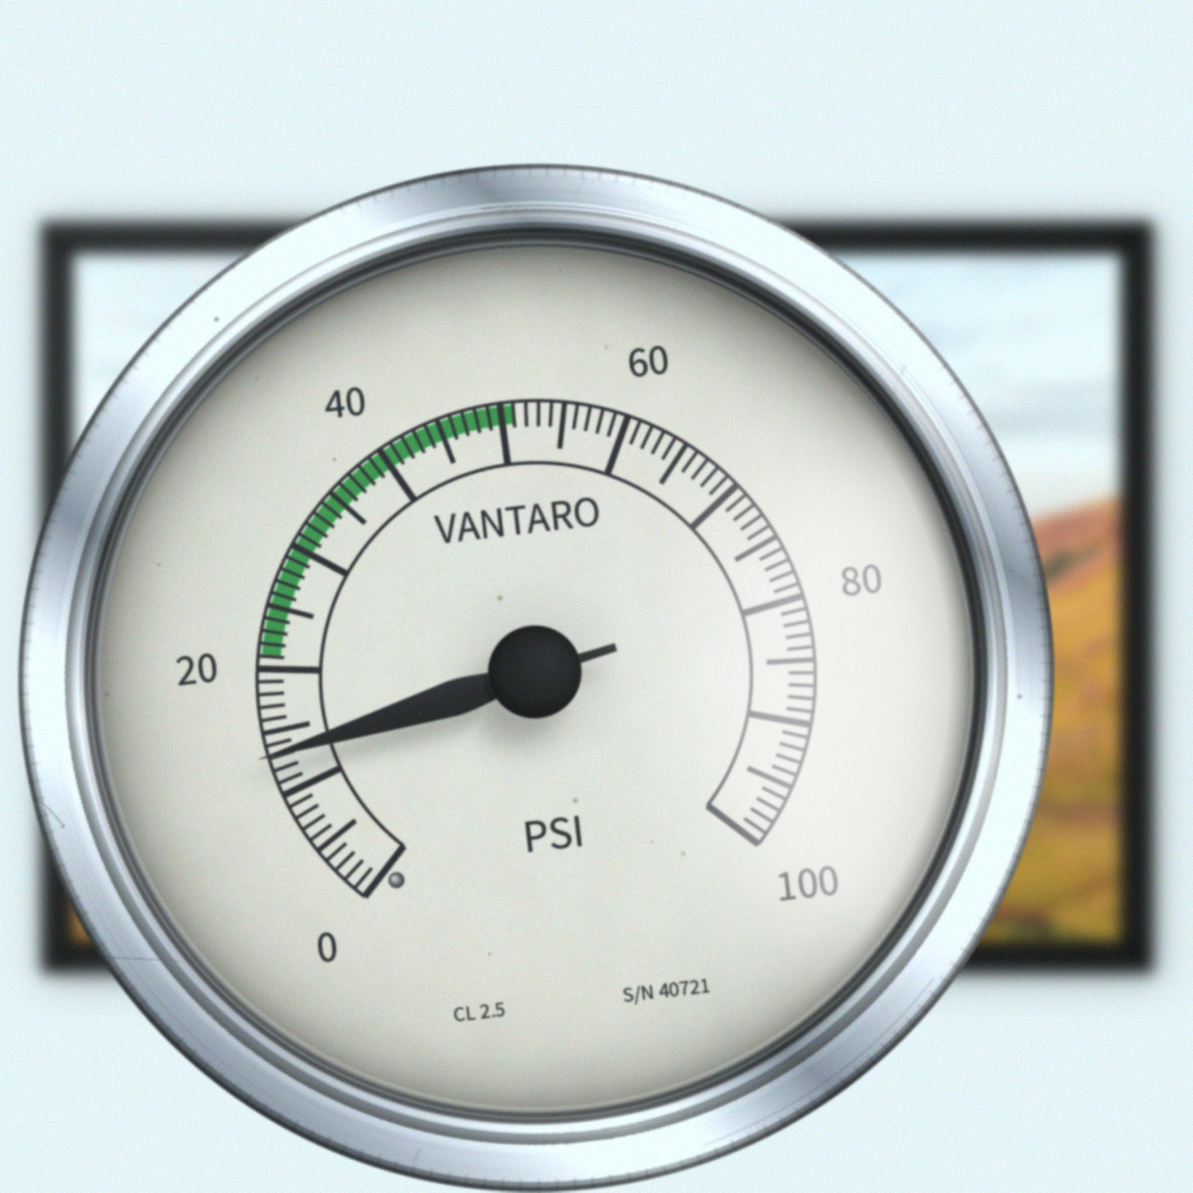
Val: 13 psi
